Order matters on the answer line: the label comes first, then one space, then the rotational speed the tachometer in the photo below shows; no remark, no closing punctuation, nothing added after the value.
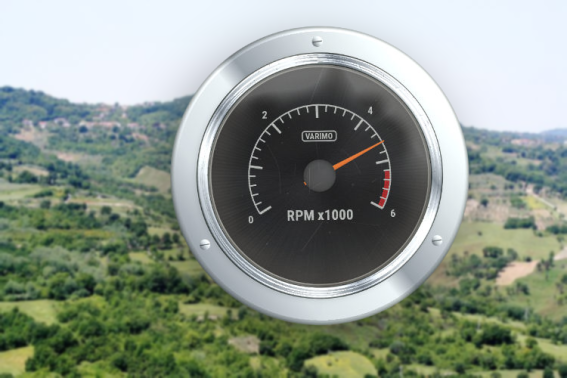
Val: 4600 rpm
